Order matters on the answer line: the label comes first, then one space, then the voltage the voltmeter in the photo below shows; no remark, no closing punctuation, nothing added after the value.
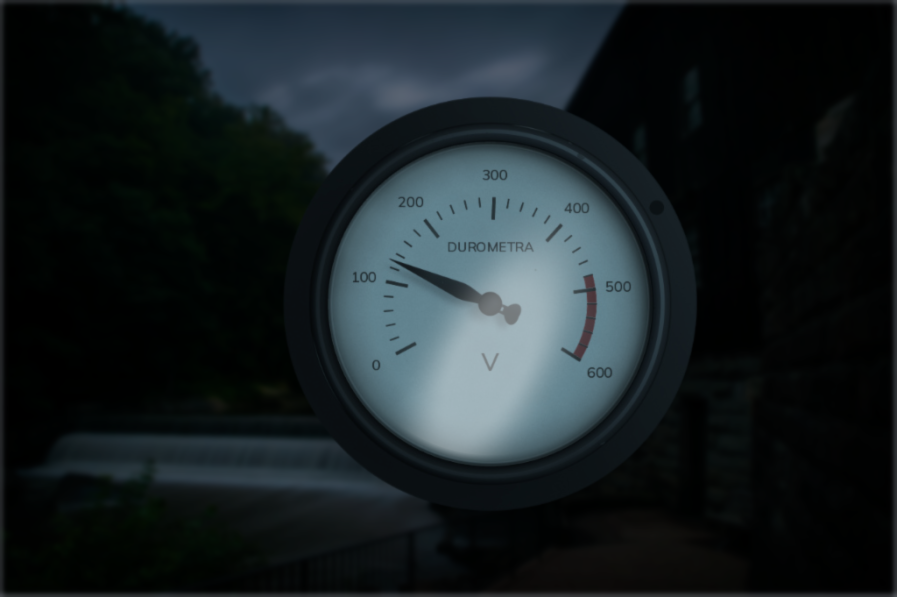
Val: 130 V
